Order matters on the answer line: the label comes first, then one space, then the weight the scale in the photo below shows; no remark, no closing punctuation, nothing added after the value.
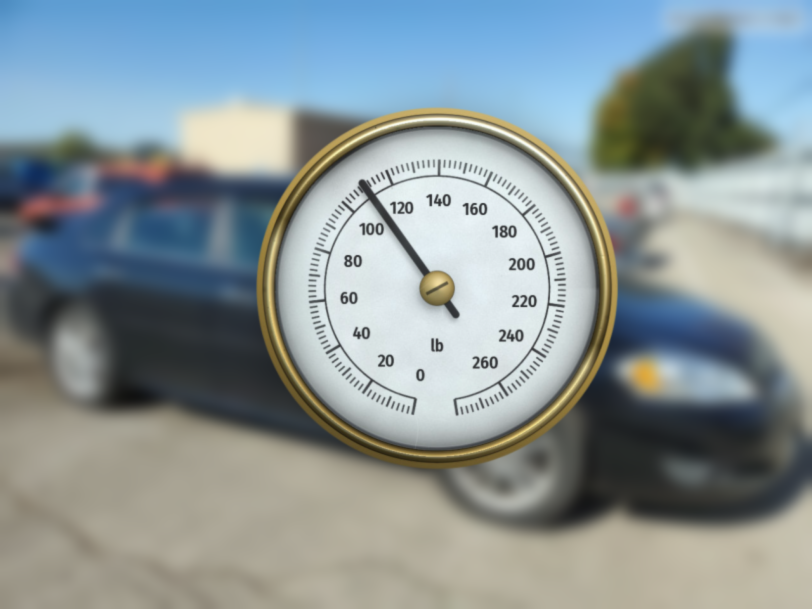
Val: 110 lb
